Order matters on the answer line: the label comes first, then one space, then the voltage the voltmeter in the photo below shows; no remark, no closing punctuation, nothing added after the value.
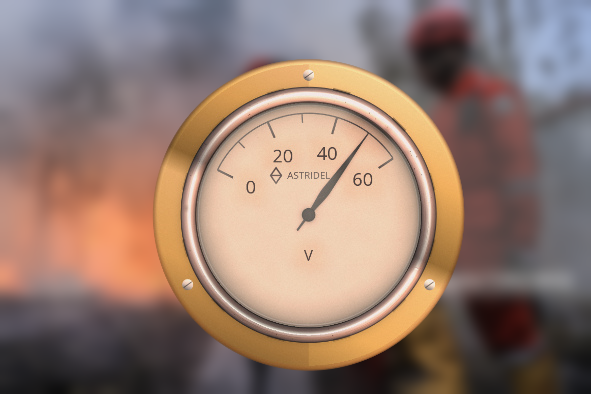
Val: 50 V
